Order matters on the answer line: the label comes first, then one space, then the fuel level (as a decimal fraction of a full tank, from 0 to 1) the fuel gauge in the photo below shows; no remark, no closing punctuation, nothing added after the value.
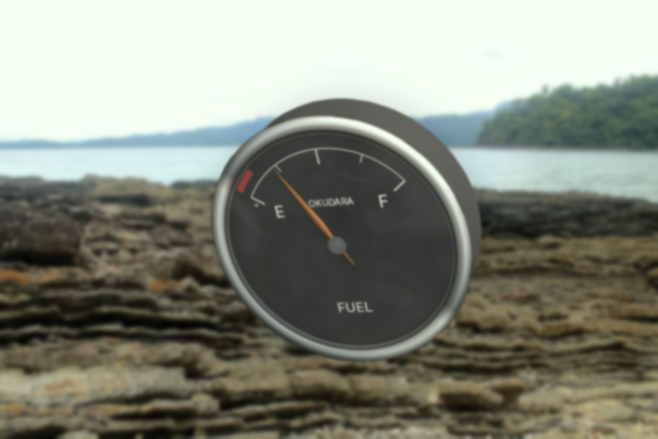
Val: 0.25
